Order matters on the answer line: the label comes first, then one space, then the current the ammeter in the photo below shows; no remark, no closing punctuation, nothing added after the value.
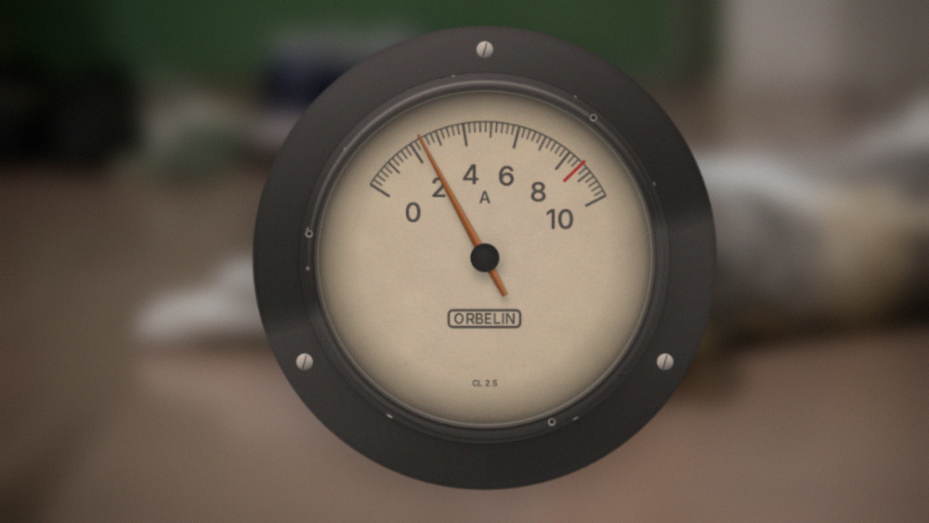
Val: 2.4 A
